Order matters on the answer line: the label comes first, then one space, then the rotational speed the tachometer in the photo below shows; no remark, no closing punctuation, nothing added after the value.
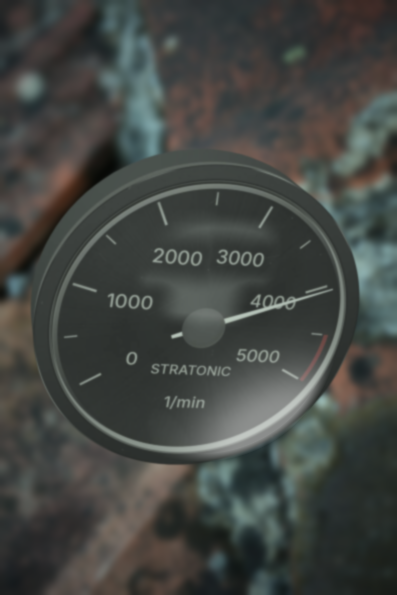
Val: 4000 rpm
